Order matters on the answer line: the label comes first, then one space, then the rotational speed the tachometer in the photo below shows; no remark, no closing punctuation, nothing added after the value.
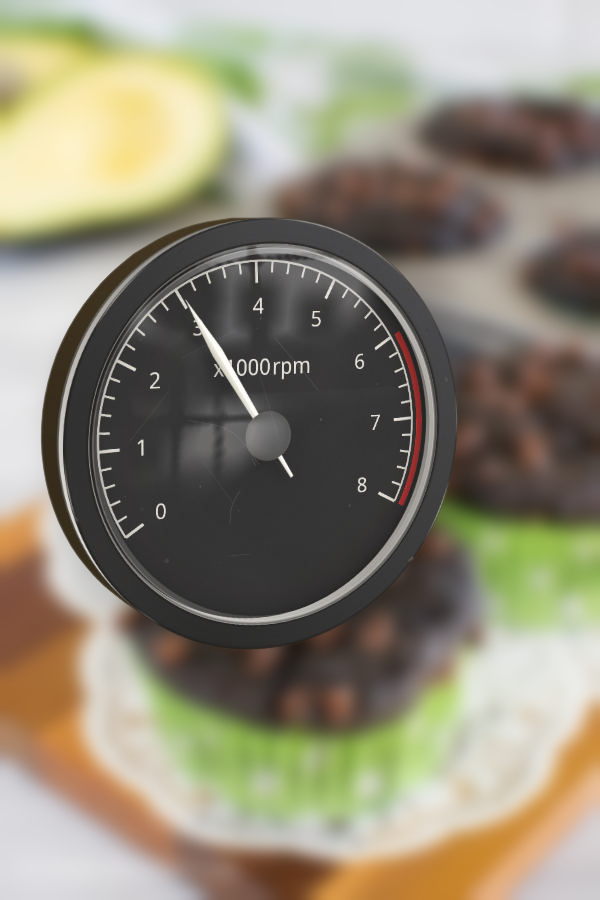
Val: 3000 rpm
